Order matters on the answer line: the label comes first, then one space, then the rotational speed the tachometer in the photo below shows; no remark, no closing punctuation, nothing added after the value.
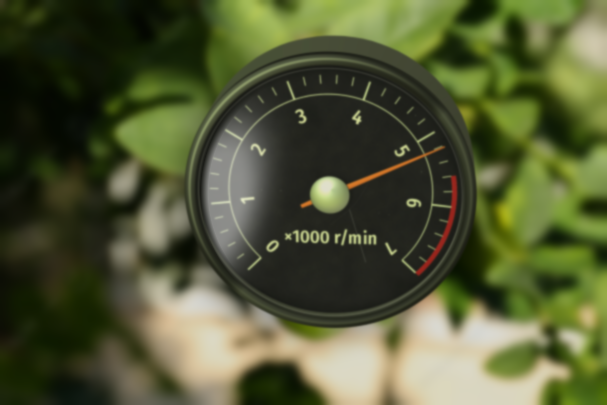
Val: 5200 rpm
